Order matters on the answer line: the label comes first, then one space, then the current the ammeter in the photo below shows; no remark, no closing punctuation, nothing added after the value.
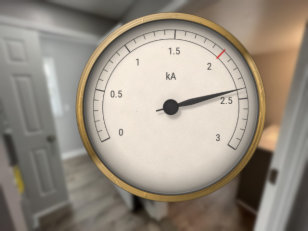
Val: 2.4 kA
